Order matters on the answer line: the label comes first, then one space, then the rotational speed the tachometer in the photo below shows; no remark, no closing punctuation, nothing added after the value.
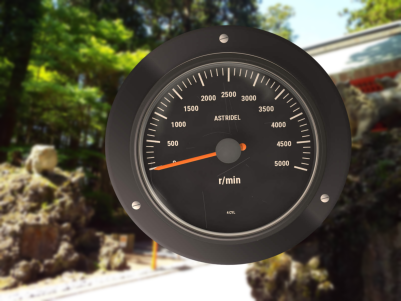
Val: 0 rpm
